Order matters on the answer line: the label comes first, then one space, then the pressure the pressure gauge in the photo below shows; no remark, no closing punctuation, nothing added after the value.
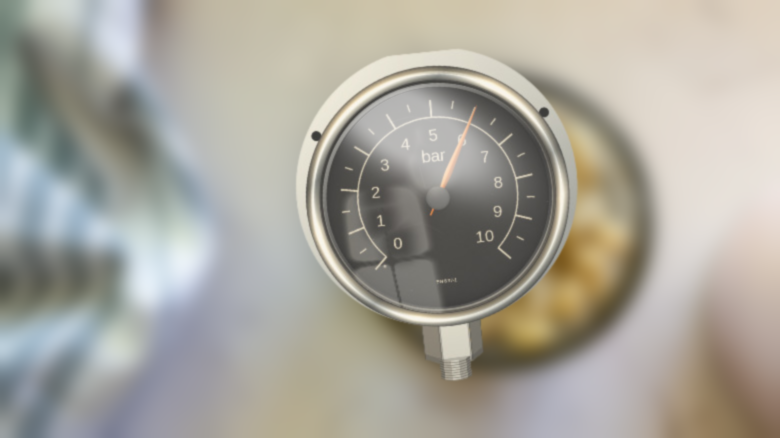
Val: 6 bar
